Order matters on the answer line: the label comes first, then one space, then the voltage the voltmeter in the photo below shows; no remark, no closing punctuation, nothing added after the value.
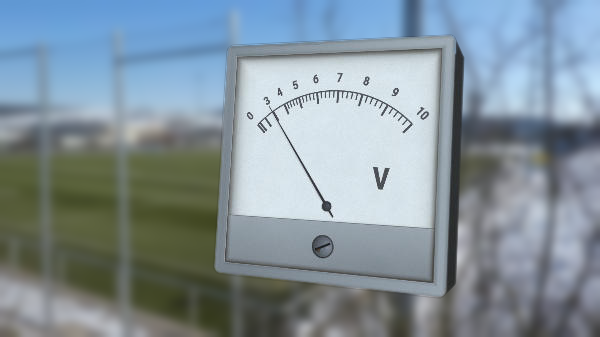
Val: 3 V
